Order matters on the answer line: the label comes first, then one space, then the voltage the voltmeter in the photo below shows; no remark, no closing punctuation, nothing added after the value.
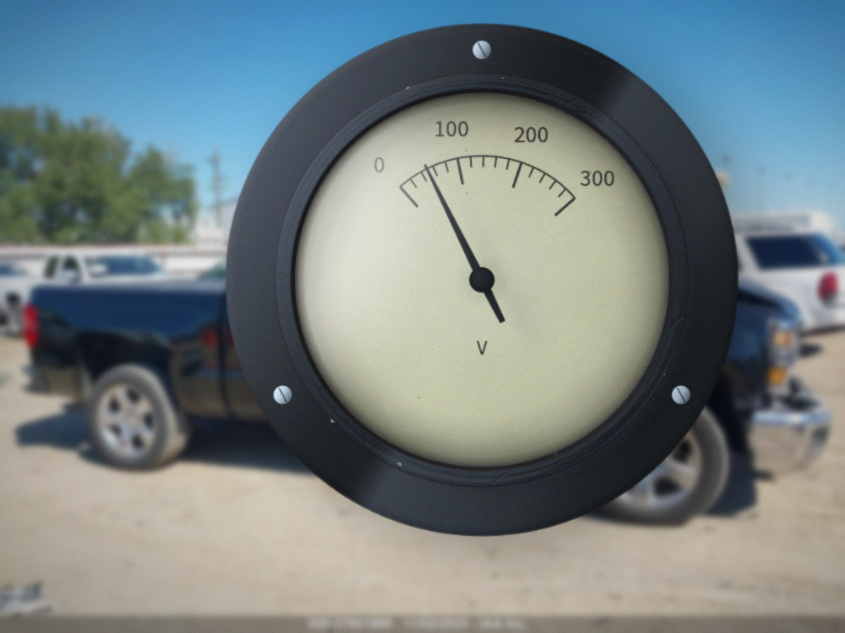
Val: 50 V
